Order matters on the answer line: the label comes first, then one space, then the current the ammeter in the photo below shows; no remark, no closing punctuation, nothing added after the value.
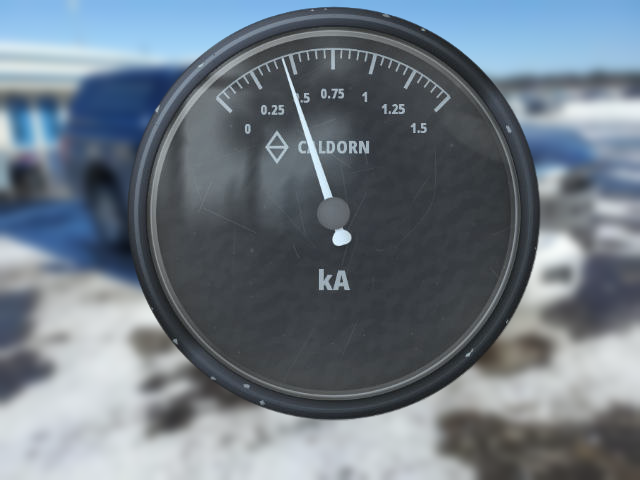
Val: 0.45 kA
